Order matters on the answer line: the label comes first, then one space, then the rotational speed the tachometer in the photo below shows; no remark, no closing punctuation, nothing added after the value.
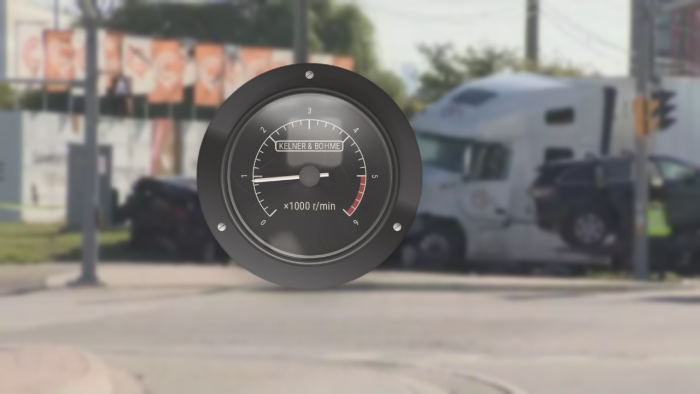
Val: 900 rpm
